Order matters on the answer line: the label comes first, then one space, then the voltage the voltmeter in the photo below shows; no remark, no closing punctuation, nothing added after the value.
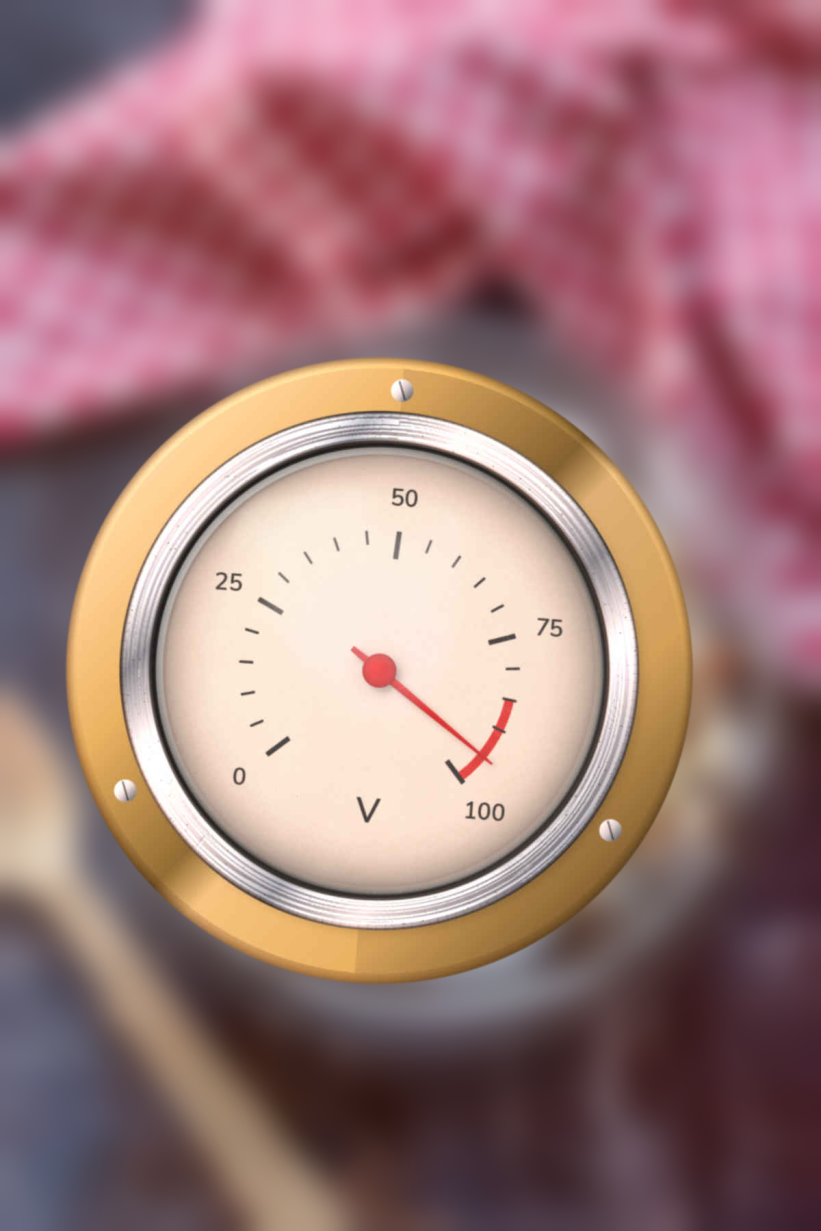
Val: 95 V
